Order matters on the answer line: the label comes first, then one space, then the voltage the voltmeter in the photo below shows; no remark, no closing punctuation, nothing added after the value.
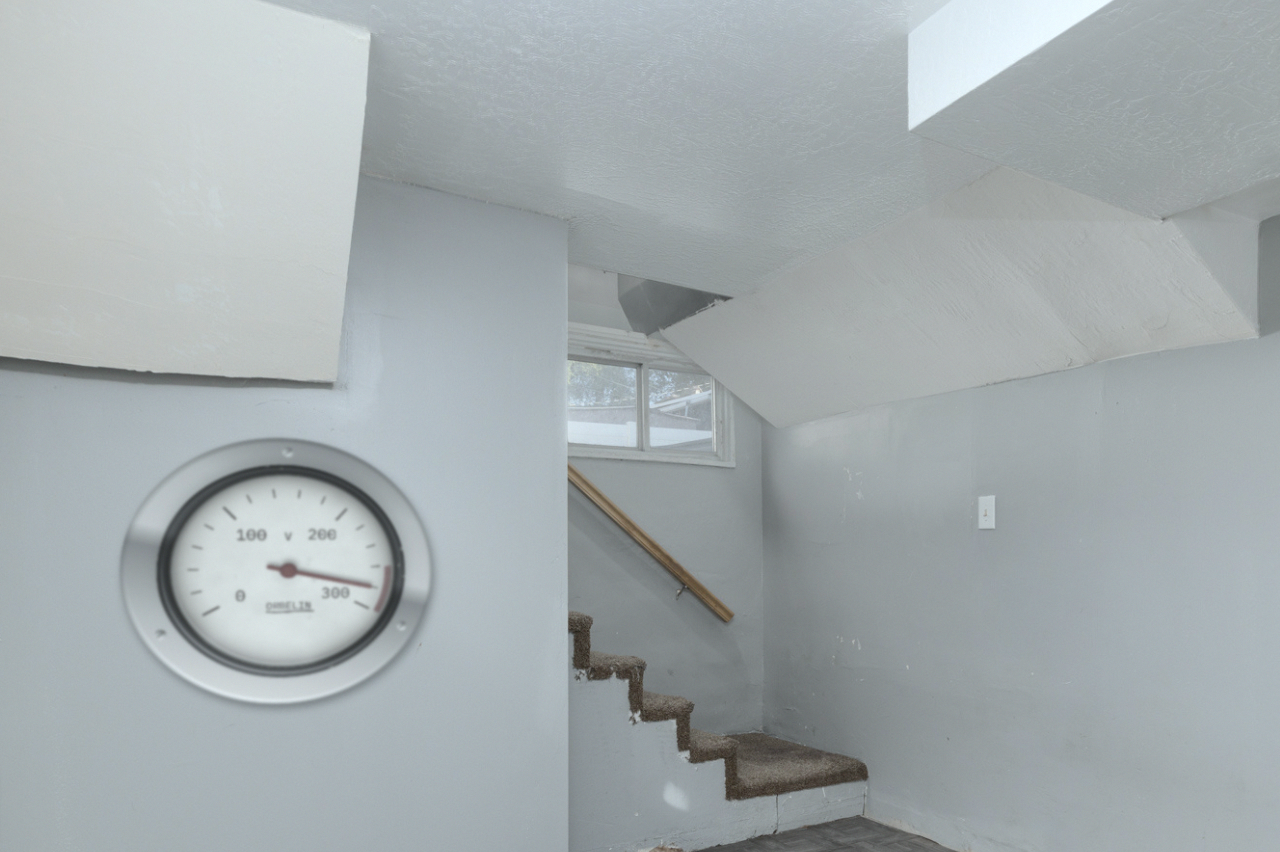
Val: 280 V
